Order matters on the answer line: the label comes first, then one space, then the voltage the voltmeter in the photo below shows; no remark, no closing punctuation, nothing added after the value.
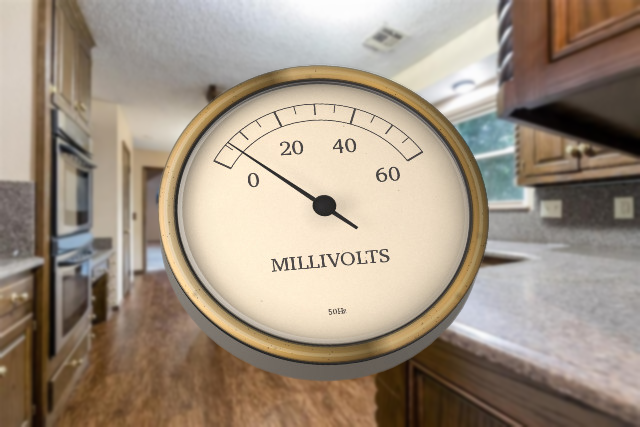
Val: 5 mV
